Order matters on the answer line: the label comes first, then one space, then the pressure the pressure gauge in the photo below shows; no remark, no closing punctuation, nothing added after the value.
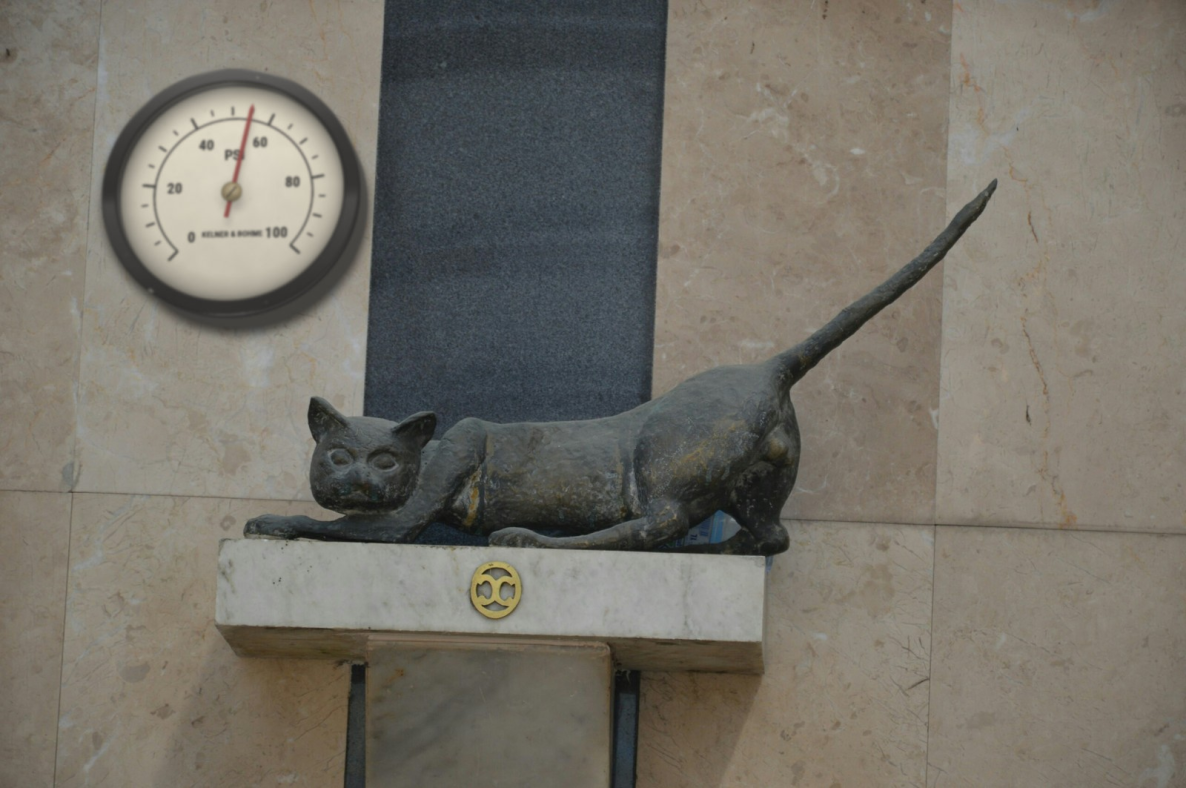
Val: 55 psi
